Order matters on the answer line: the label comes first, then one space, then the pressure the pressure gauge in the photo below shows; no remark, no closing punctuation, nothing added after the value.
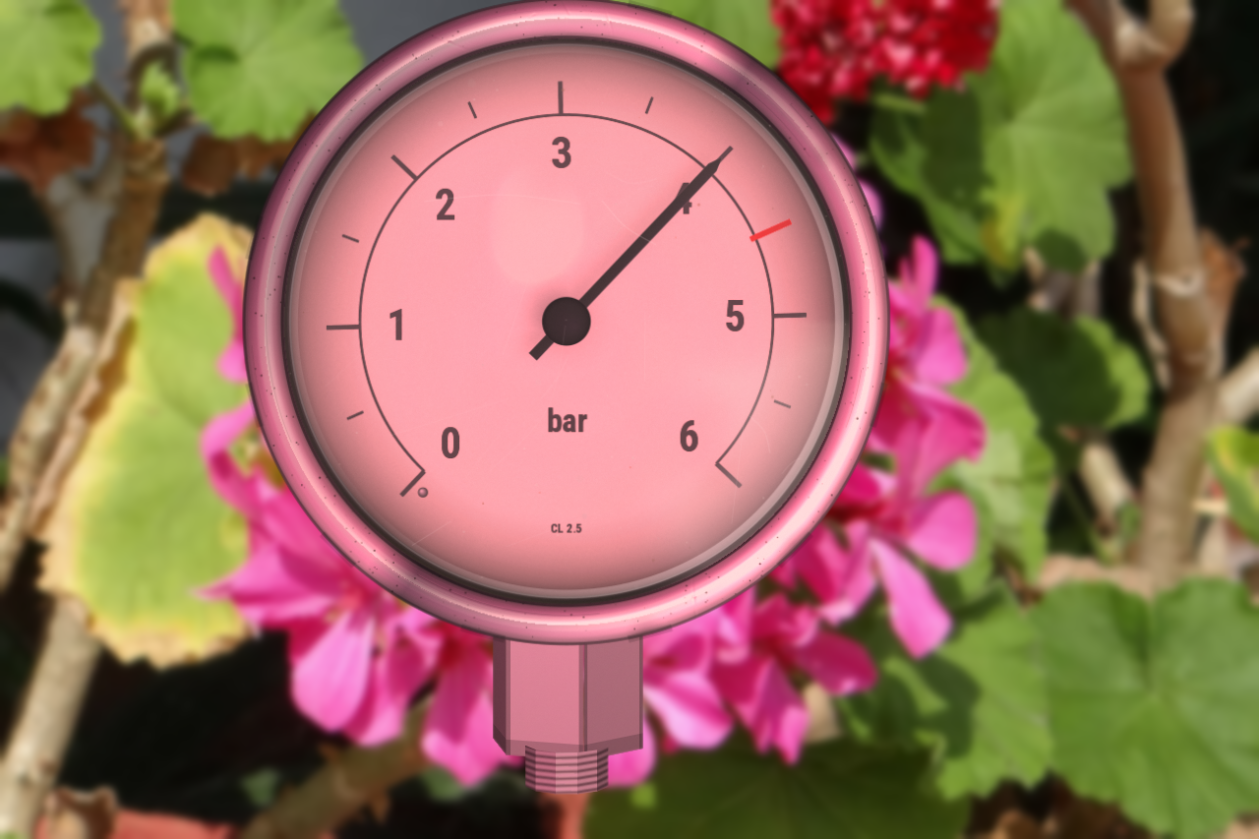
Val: 4 bar
